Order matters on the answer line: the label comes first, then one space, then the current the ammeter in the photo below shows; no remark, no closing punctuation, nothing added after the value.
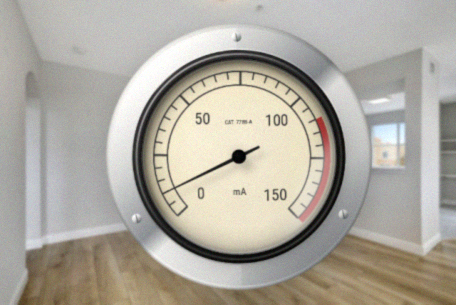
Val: 10 mA
